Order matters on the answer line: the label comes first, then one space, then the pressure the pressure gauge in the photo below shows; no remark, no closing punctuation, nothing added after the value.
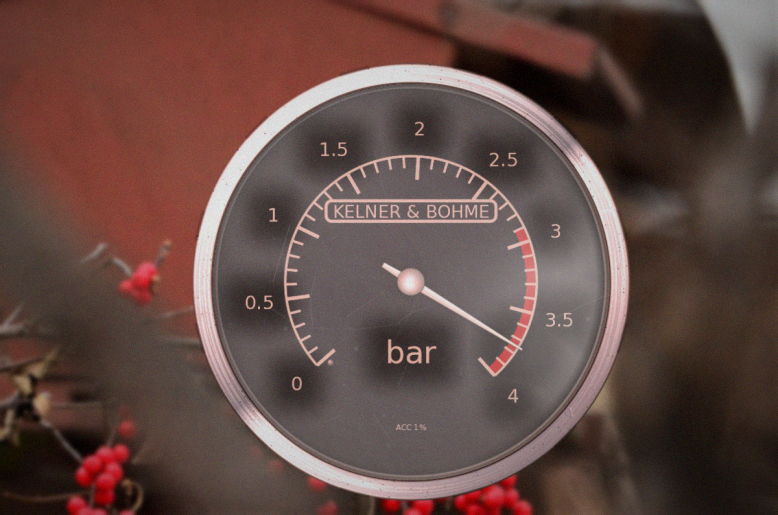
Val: 3.75 bar
